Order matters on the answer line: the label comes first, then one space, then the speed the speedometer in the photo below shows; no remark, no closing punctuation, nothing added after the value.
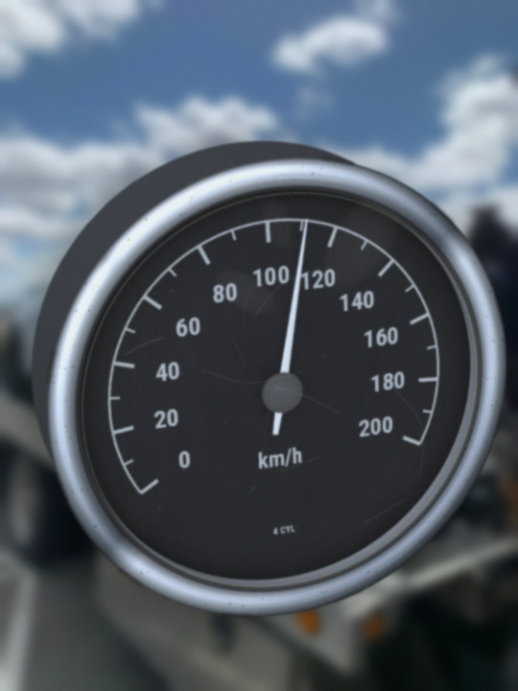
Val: 110 km/h
